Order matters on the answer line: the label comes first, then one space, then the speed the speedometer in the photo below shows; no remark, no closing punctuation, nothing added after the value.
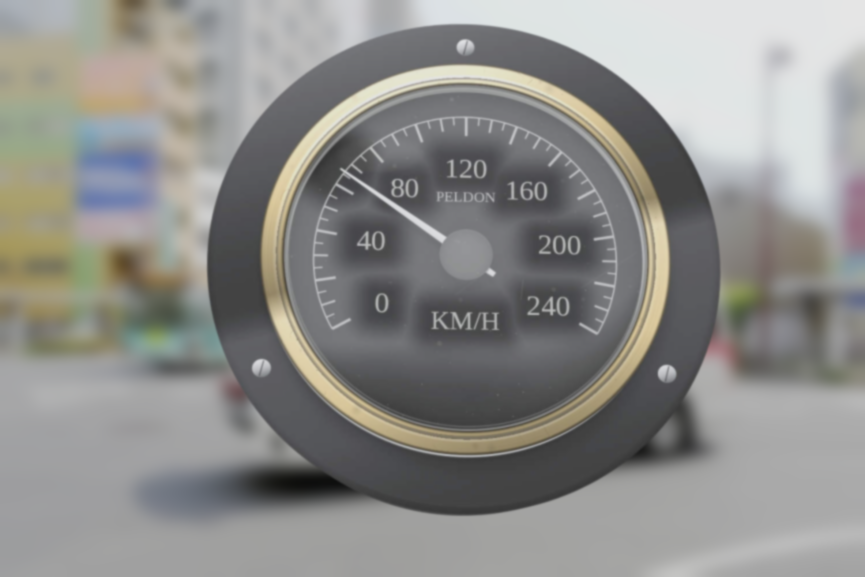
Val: 65 km/h
